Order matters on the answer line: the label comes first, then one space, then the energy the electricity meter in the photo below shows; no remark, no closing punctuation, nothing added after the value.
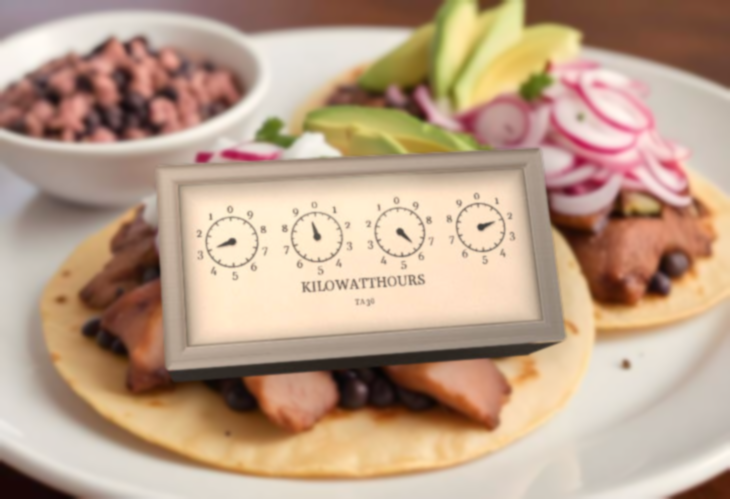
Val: 2962 kWh
